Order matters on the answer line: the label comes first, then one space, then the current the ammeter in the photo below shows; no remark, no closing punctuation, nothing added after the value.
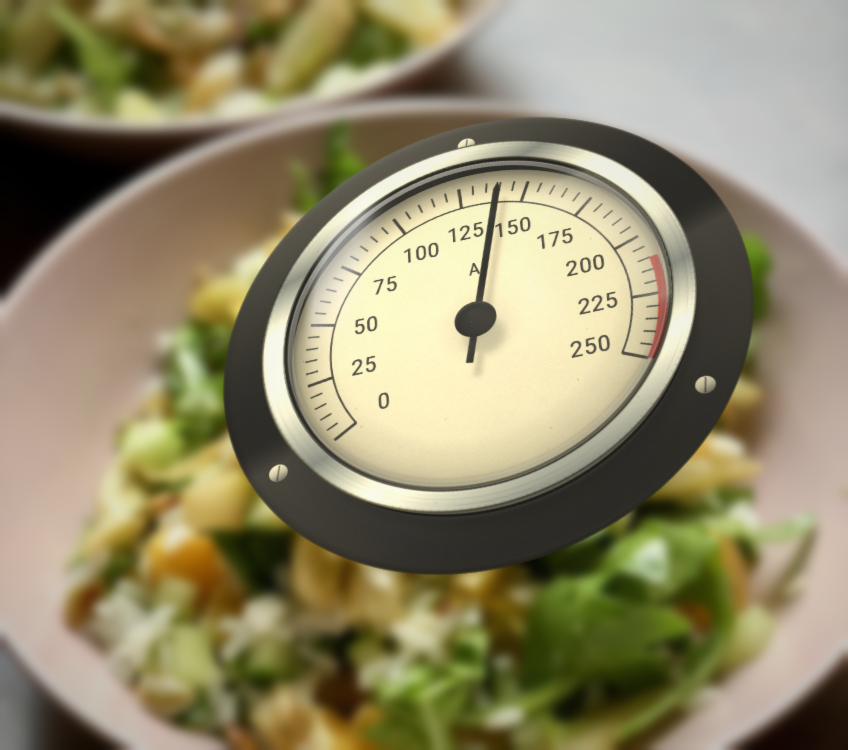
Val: 140 A
